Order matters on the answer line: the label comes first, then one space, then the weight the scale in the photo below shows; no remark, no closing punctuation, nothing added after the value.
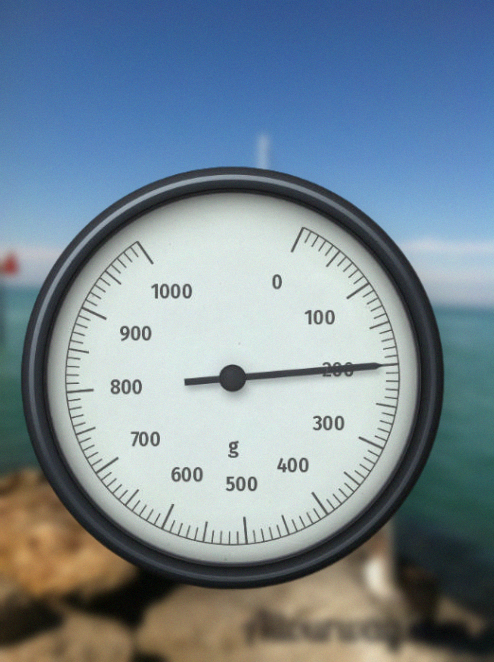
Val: 200 g
